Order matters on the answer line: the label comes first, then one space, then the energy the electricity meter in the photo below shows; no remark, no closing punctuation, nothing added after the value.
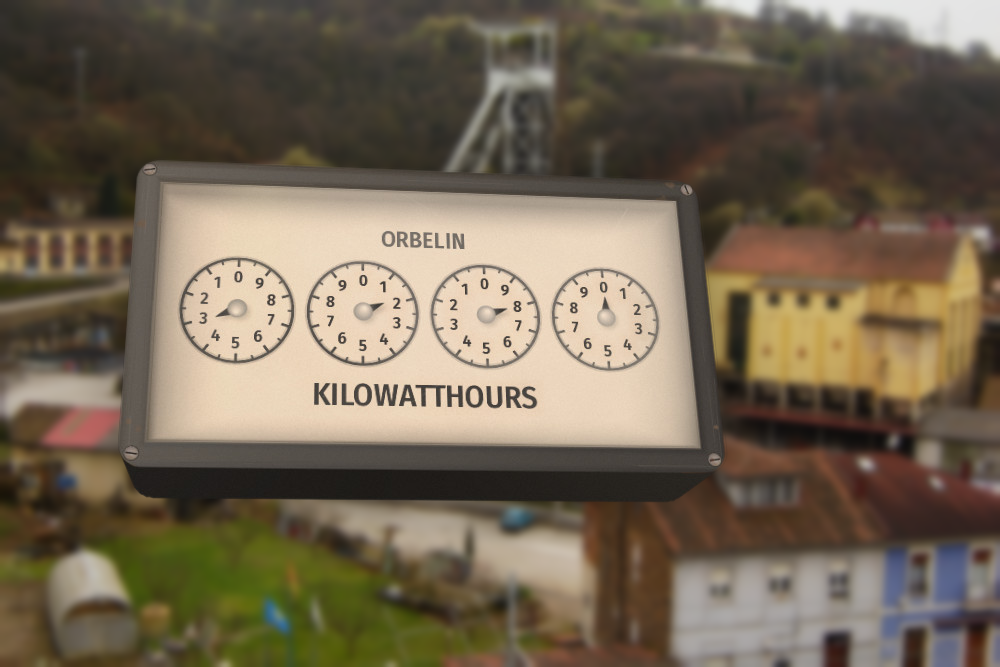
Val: 3180 kWh
